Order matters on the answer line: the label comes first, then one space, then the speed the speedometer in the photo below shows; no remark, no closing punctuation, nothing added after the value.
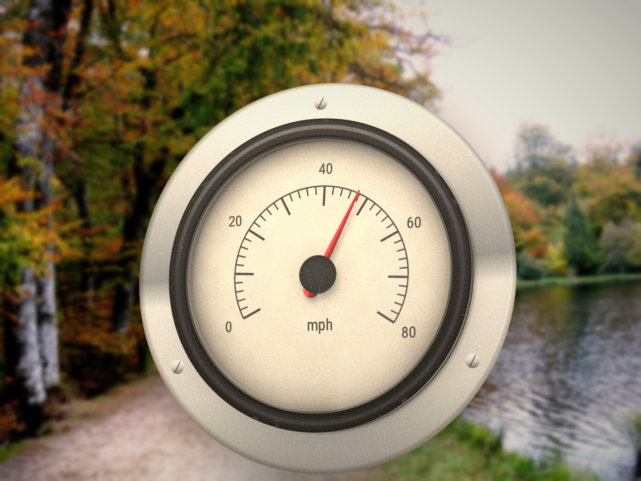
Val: 48 mph
